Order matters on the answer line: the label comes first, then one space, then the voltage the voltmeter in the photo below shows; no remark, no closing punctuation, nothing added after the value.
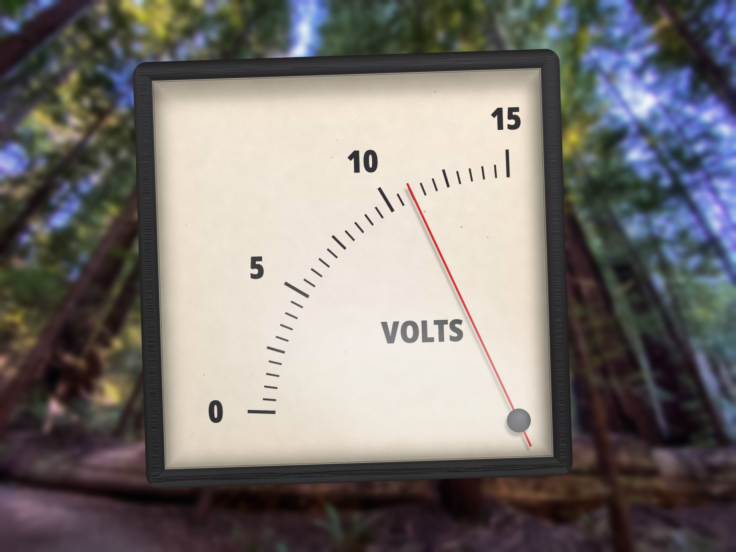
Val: 11 V
